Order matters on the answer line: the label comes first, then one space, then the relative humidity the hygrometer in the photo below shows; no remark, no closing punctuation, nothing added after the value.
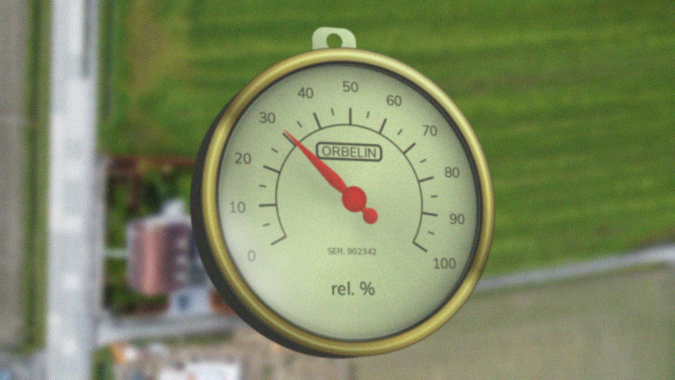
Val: 30 %
